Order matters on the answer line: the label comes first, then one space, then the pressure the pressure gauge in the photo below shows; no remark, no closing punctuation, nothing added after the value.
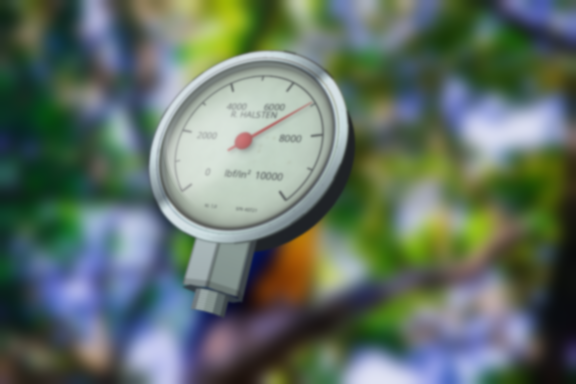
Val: 7000 psi
